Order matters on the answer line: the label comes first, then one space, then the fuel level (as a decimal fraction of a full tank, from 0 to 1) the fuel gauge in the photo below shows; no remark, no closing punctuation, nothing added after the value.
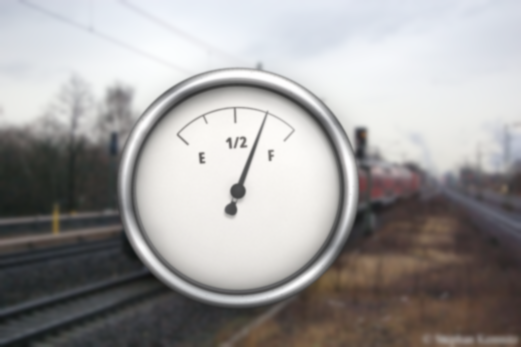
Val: 0.75
